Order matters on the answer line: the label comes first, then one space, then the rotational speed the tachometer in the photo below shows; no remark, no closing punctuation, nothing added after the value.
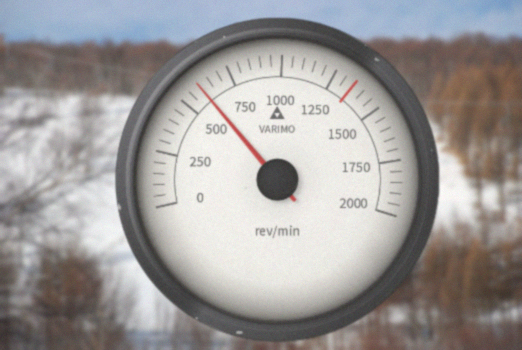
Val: 600 rpm
